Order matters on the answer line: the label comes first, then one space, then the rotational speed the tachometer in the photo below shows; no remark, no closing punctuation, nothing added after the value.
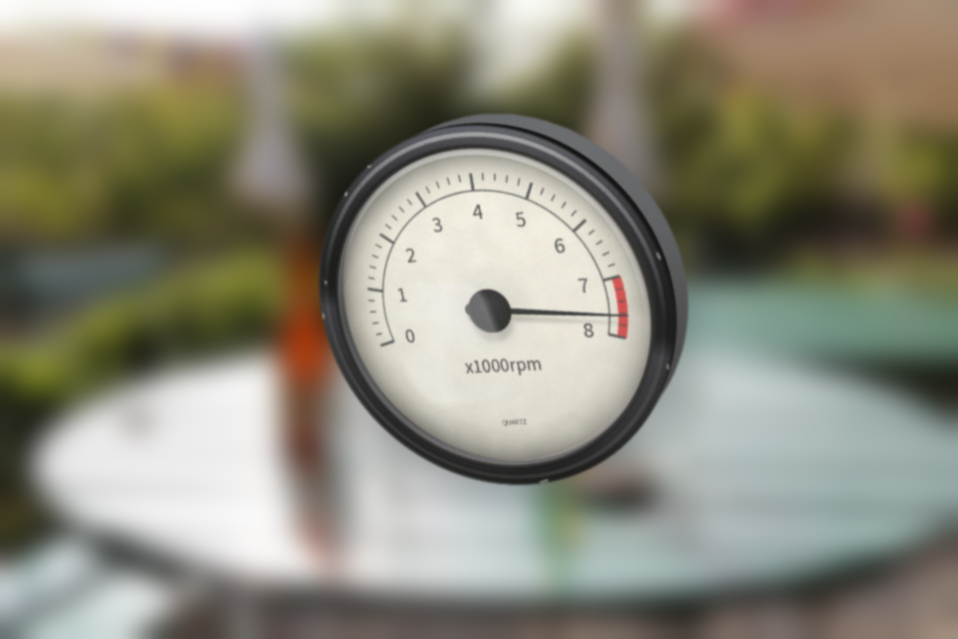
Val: 7600 rpm
